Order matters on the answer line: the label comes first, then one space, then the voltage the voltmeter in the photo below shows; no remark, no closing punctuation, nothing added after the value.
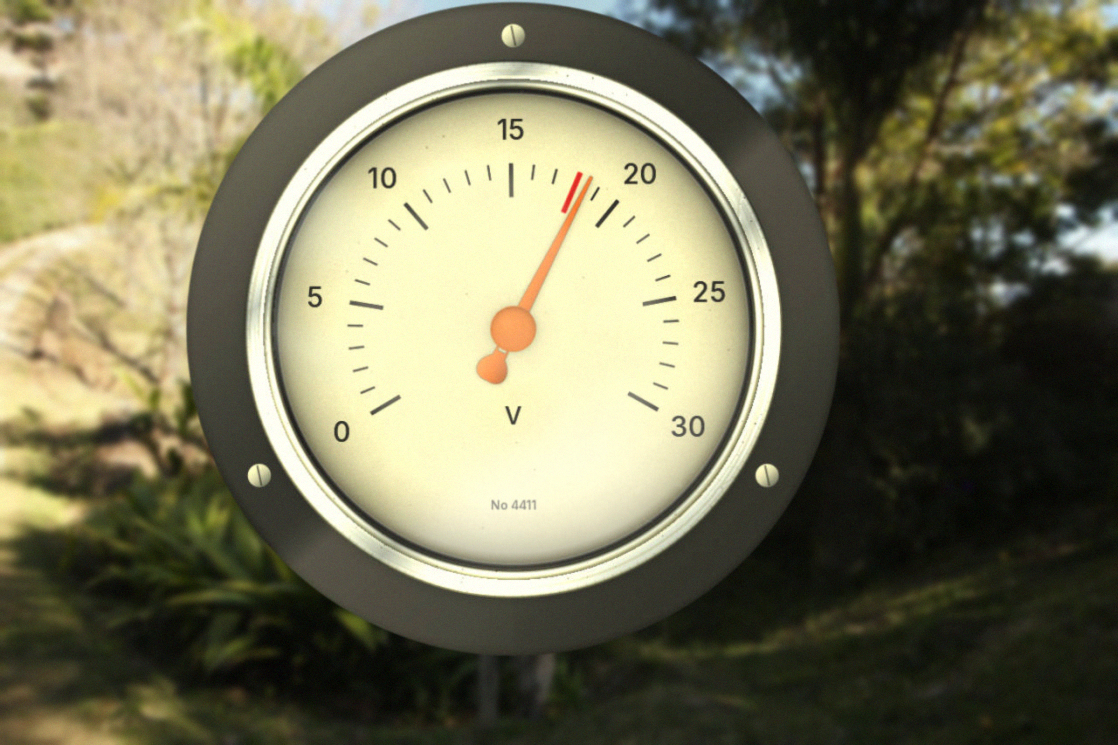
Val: 18.5 V
